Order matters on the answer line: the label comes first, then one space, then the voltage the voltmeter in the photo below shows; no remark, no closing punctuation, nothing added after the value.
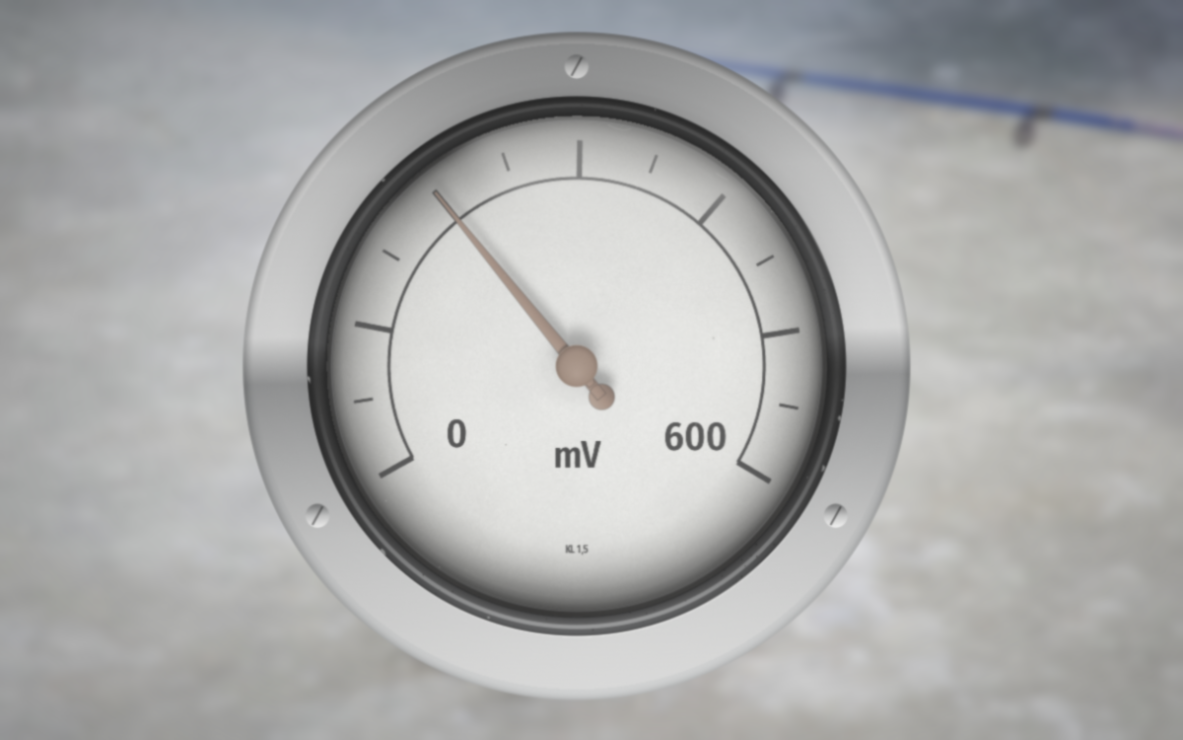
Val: 200 mV
